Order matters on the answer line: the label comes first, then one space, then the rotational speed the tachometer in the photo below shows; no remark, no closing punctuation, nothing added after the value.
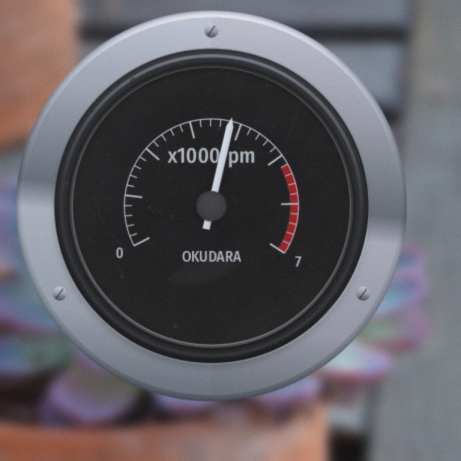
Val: 3800 rpm
